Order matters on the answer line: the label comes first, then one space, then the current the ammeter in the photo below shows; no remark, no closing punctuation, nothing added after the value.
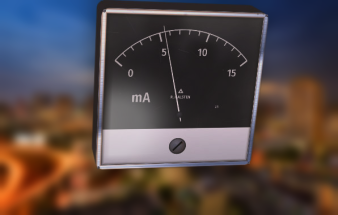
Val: 5.5 mA
